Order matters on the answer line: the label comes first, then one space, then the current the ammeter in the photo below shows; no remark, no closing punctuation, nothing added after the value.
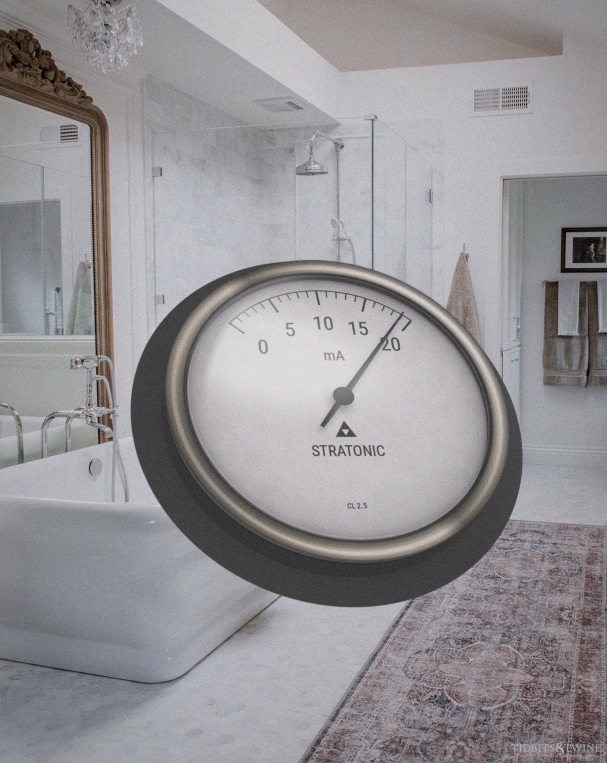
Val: 19 mA
